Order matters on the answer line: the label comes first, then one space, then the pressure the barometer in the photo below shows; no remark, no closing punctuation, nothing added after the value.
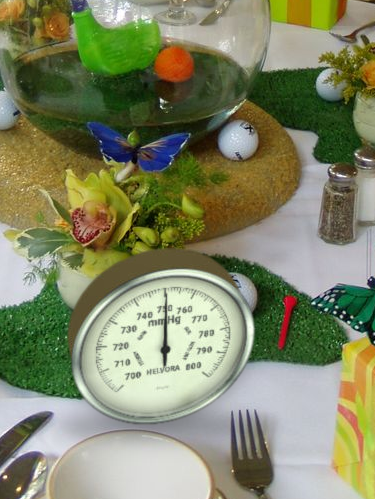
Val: 750 mmHg
